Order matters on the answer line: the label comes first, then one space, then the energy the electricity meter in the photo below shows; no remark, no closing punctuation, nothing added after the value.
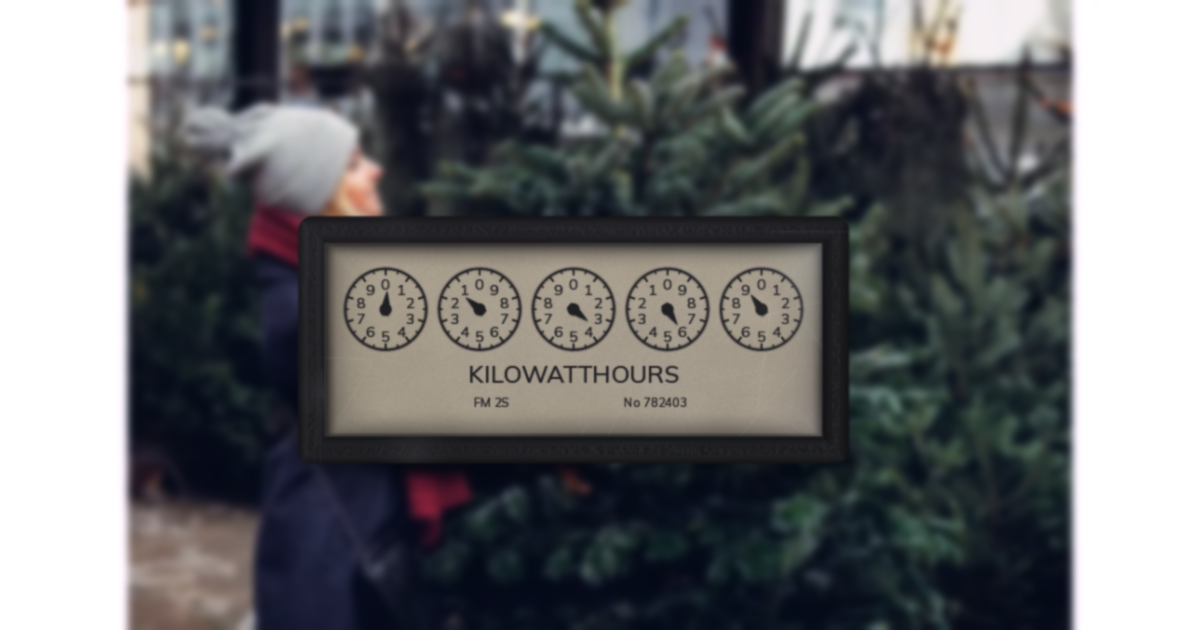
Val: 1359 kWh
